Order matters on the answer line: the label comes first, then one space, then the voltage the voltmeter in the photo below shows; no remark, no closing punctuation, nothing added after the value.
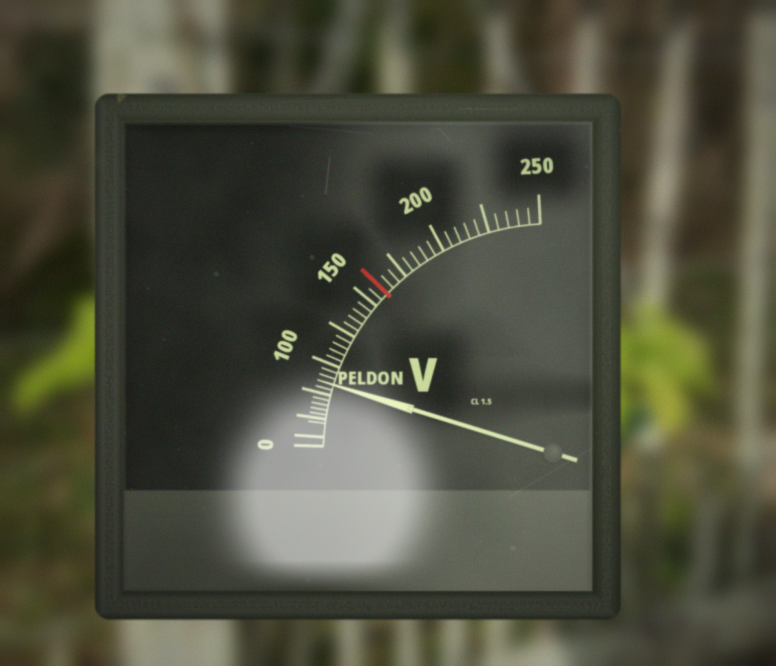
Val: 85 V
